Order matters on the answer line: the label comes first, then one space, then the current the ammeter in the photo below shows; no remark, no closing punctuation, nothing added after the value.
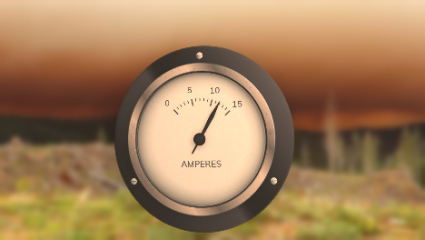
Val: 12 A
